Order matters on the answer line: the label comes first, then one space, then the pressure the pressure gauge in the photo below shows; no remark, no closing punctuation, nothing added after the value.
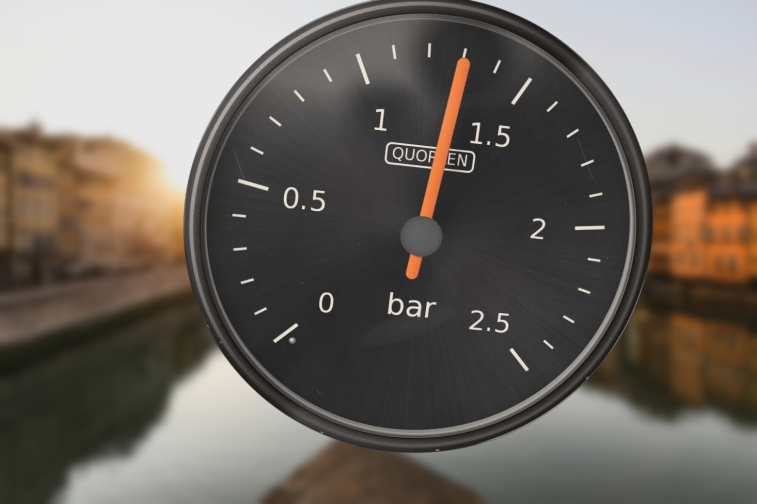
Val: 1.3 bar
